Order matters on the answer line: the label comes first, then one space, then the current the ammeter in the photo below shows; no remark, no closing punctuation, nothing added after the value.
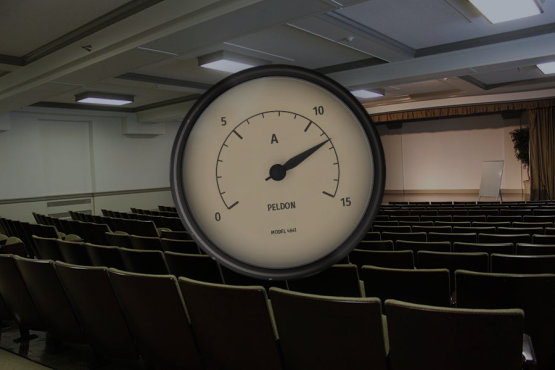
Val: 11.5 A
